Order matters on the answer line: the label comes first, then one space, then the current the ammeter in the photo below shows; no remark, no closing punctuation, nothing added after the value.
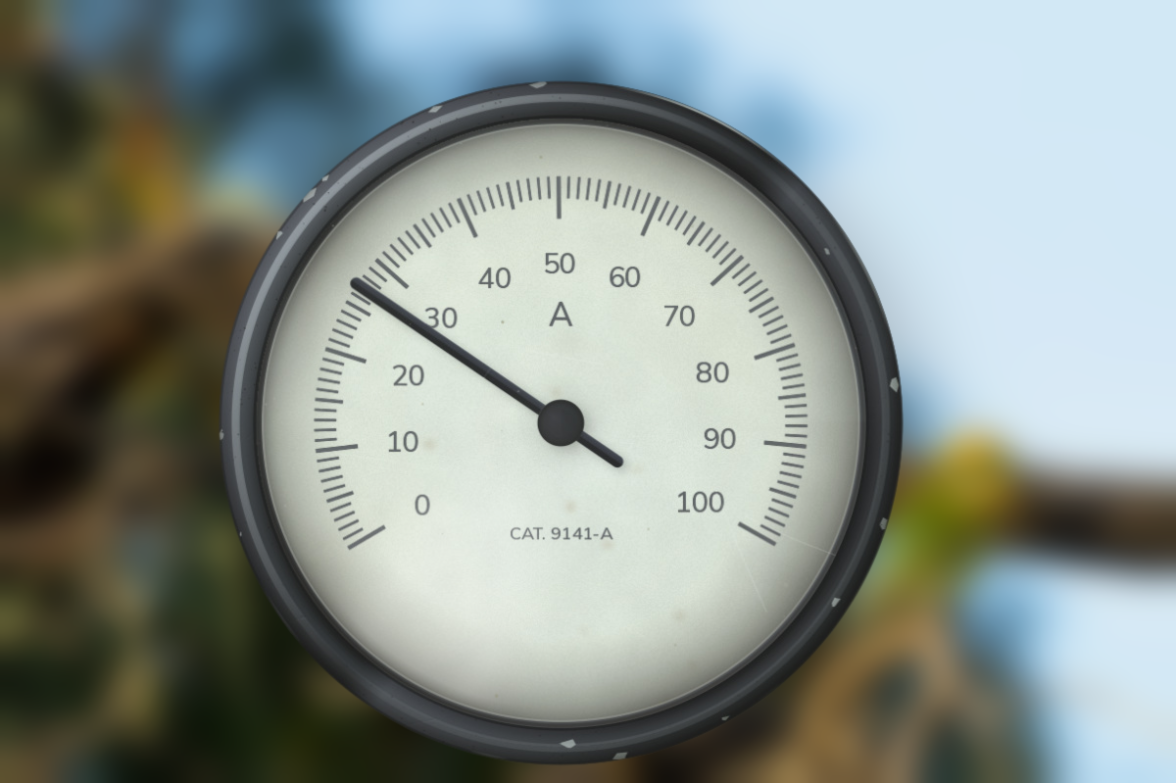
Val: 27 A
